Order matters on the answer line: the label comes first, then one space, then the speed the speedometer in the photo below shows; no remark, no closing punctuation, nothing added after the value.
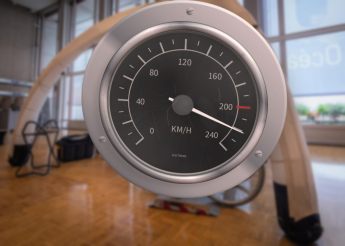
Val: 220 km/h
